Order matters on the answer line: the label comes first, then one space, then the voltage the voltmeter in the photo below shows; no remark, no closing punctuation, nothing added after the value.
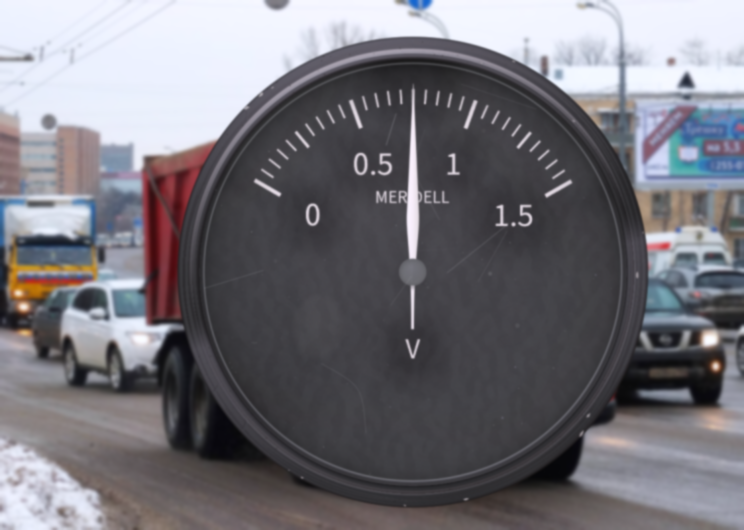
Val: 0.75 V
